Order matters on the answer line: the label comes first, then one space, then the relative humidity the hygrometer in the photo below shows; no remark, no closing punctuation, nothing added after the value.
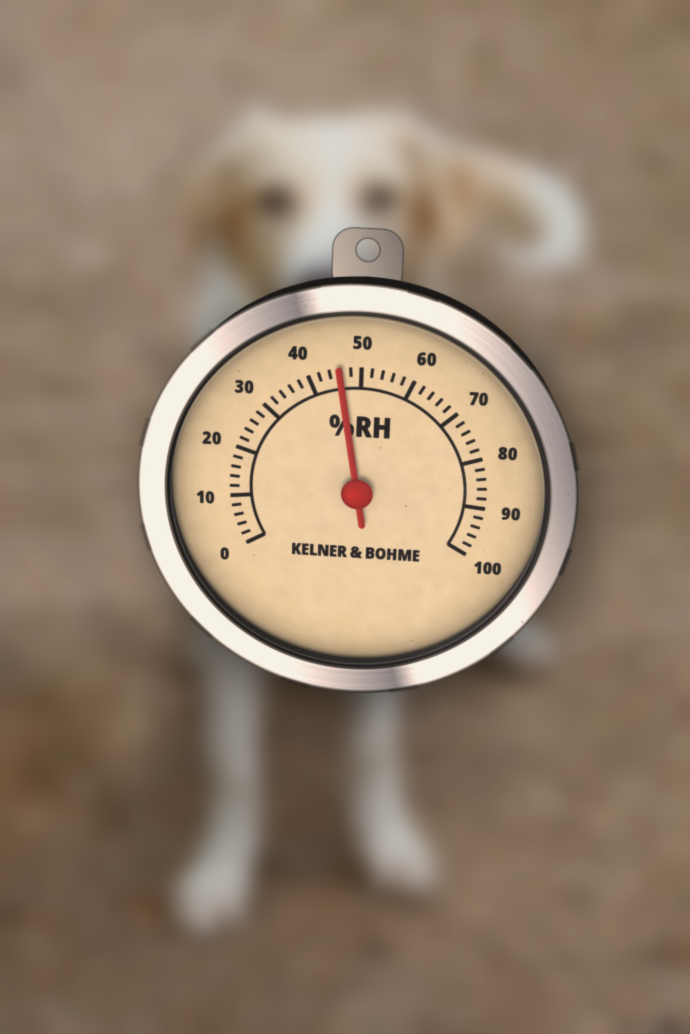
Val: 46 %
